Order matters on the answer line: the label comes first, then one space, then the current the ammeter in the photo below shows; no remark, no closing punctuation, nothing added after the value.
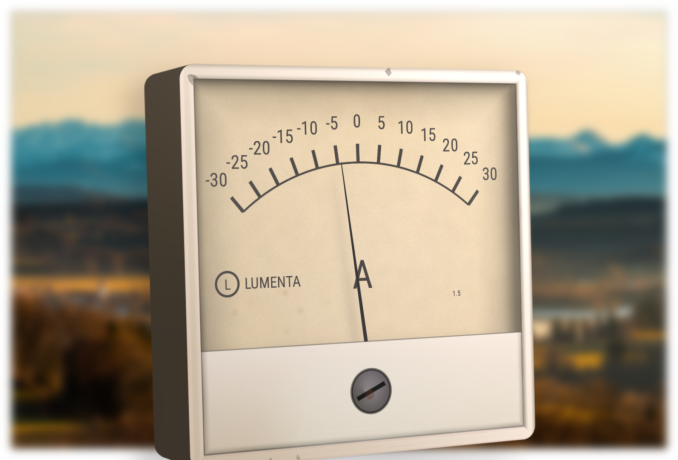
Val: -5 A
